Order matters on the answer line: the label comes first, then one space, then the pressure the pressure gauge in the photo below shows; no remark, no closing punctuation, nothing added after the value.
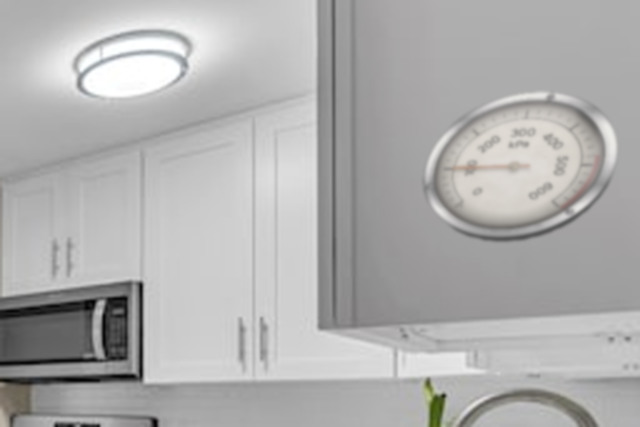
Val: 100 kPa
